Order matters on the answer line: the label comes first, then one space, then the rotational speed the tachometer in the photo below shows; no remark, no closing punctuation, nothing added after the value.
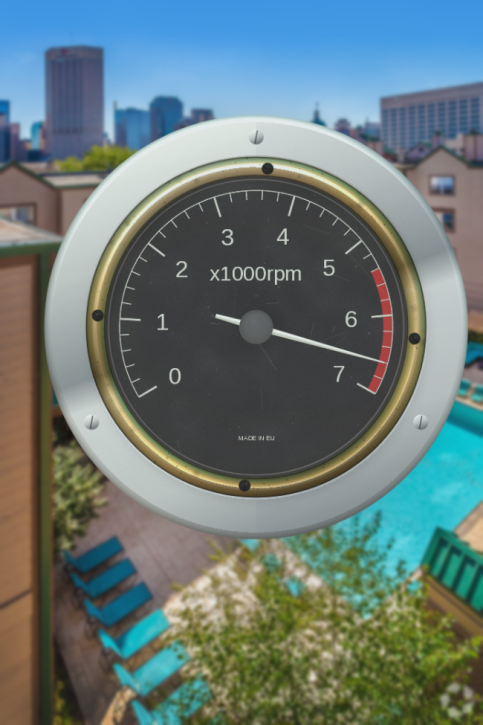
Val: 6600 rpm
